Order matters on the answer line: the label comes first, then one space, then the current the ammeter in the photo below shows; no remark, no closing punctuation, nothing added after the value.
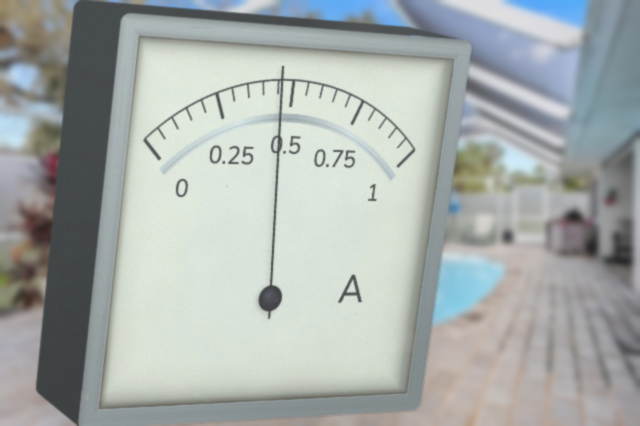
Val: 0.45 A
